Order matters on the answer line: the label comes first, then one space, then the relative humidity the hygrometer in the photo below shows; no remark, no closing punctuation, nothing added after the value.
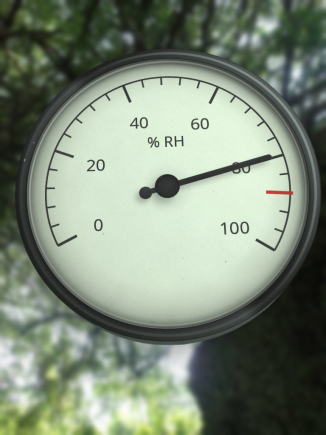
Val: 80 %
